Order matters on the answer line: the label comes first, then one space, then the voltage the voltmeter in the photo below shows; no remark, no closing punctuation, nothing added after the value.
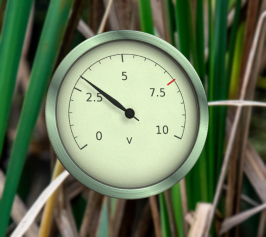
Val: 3 V
